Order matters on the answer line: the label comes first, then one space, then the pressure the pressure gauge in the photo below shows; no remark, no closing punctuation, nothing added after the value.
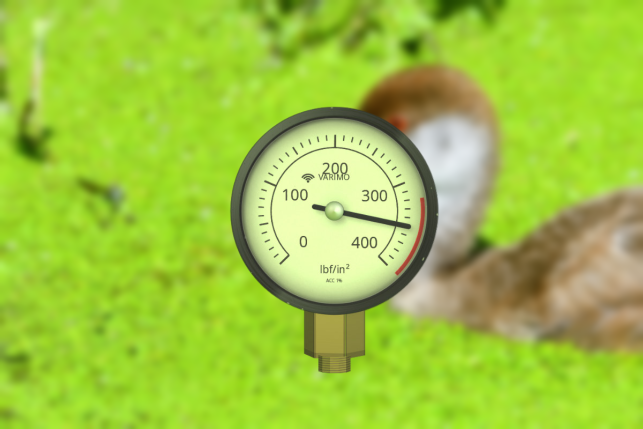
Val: 350 psi
